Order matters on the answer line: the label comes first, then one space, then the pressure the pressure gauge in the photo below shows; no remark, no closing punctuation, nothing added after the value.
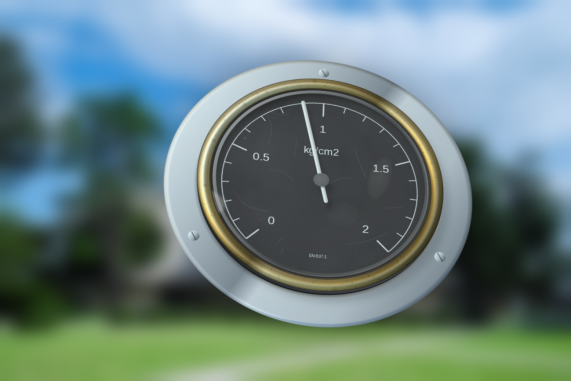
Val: 0.9 kg/cm²
